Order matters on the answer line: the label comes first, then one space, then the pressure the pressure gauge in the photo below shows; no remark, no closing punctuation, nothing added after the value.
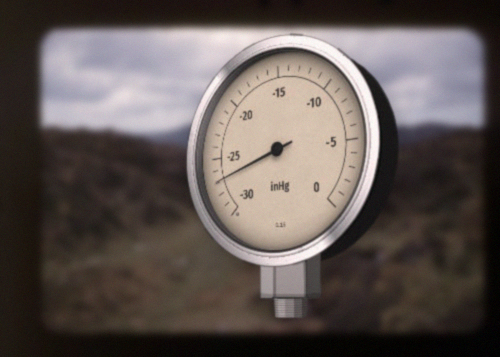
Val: -27 inHg
